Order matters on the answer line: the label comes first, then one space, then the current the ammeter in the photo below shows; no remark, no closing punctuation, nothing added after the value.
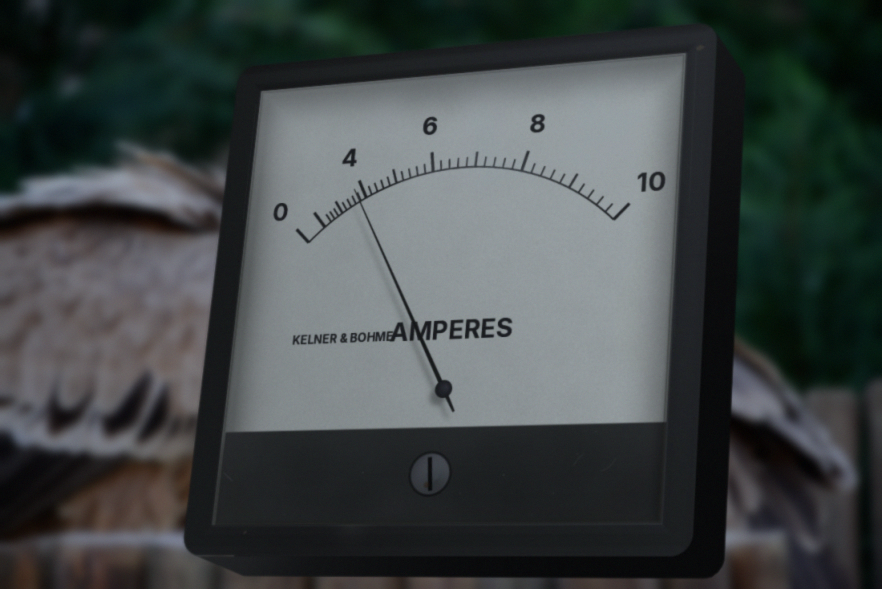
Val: 3.8 A
